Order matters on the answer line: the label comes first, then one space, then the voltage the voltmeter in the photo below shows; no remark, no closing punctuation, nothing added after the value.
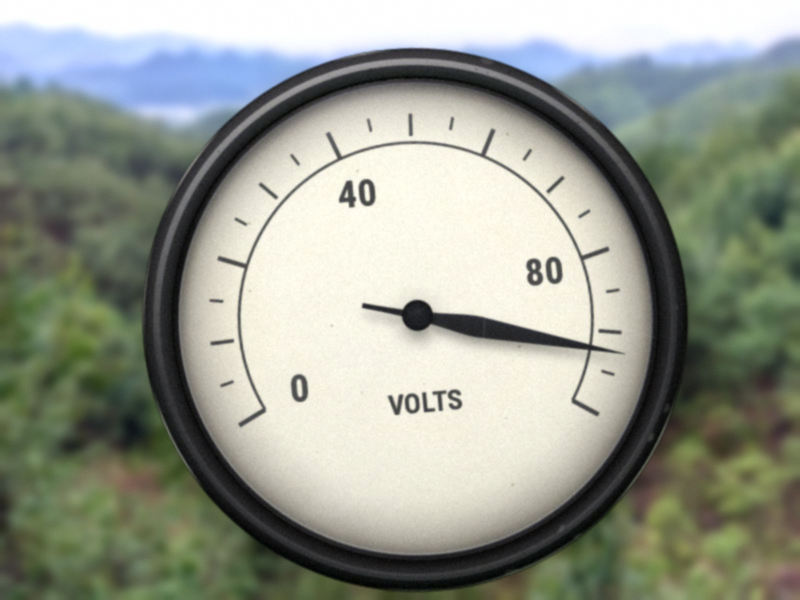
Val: 92.5 V
